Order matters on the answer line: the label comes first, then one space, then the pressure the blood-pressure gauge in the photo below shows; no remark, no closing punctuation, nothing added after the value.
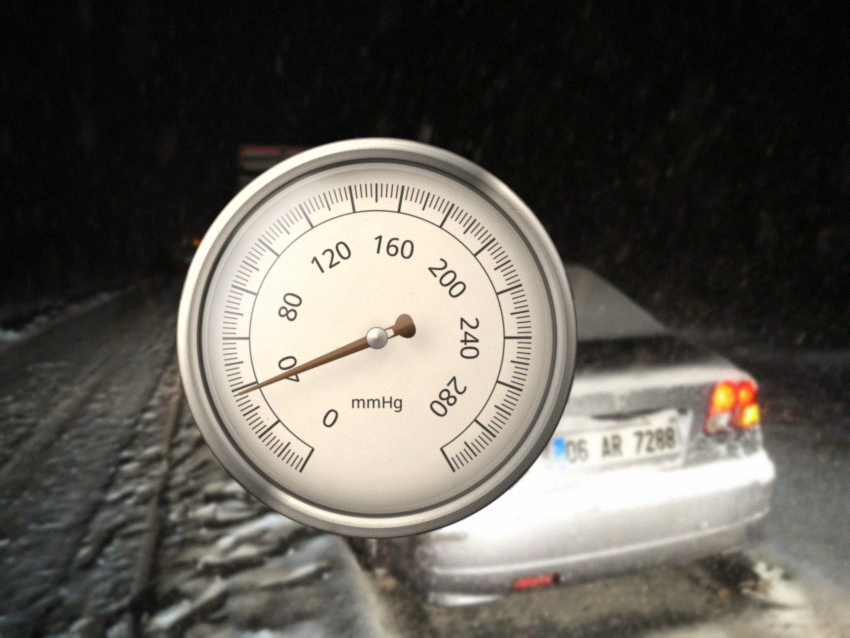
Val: 38 mmHg
